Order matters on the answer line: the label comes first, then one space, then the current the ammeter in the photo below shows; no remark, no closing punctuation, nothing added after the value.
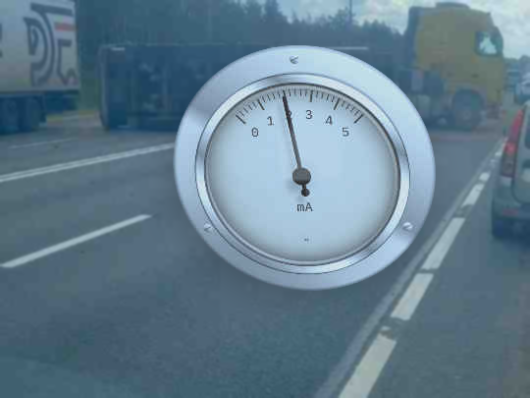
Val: 2 mA
